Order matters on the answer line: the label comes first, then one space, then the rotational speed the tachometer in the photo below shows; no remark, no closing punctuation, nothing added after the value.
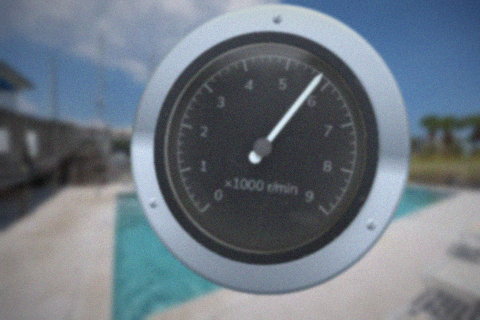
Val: 5800 rpm
